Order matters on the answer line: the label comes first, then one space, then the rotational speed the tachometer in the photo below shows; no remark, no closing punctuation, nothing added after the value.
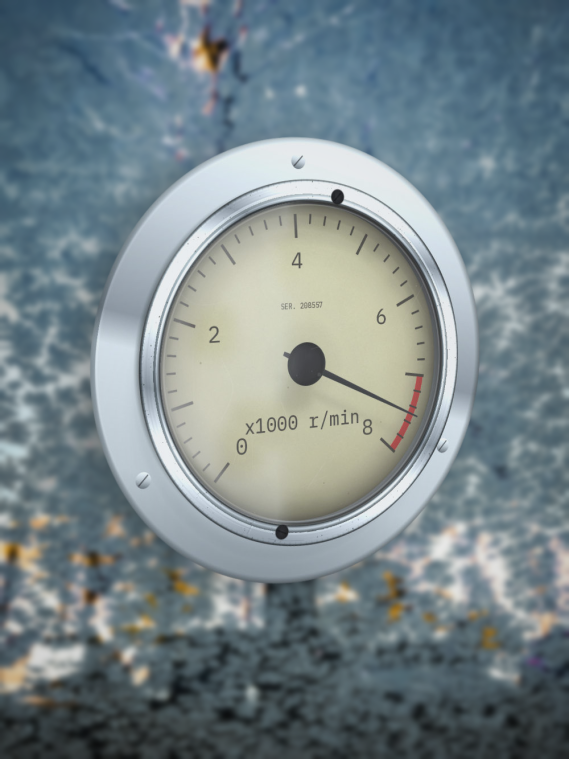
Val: 7500 rpm
